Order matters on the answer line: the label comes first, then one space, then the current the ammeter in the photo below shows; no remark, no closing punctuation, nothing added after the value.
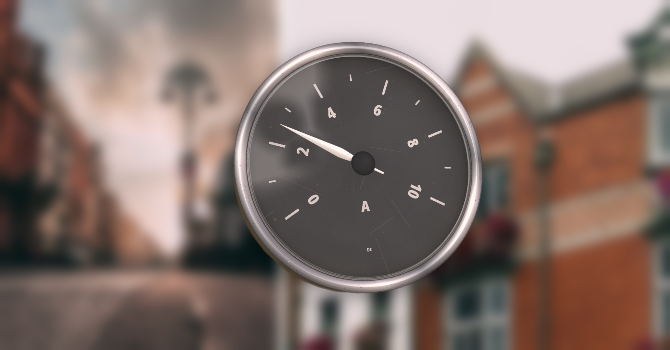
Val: 2.5 A
